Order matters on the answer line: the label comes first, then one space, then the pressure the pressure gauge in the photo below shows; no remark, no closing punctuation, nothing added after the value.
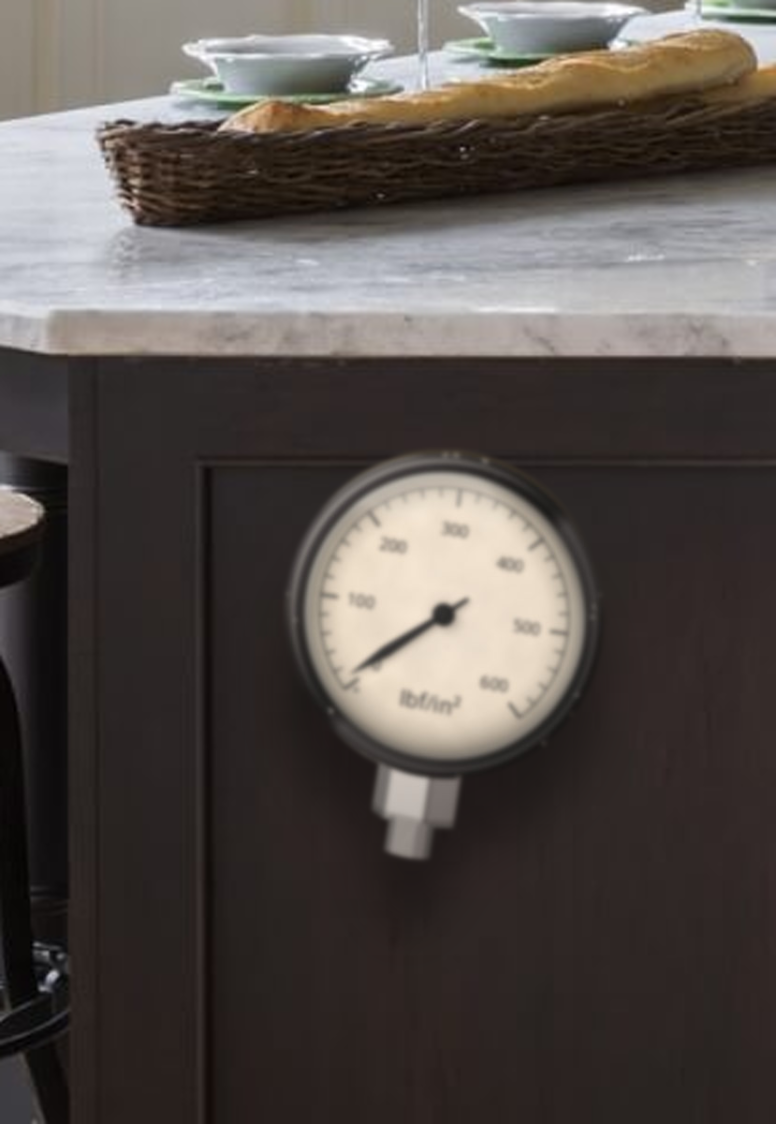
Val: 10 psi
